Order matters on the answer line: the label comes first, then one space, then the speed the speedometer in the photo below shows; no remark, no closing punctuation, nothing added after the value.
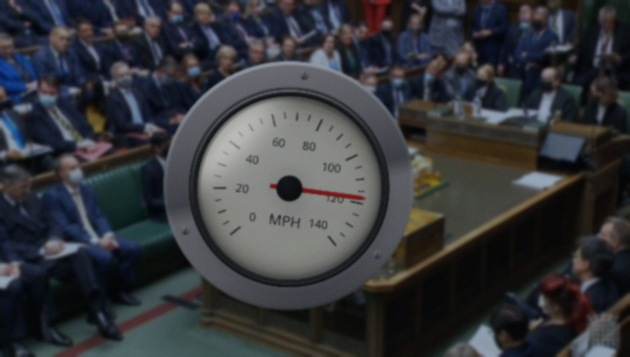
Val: 117.5 mph
